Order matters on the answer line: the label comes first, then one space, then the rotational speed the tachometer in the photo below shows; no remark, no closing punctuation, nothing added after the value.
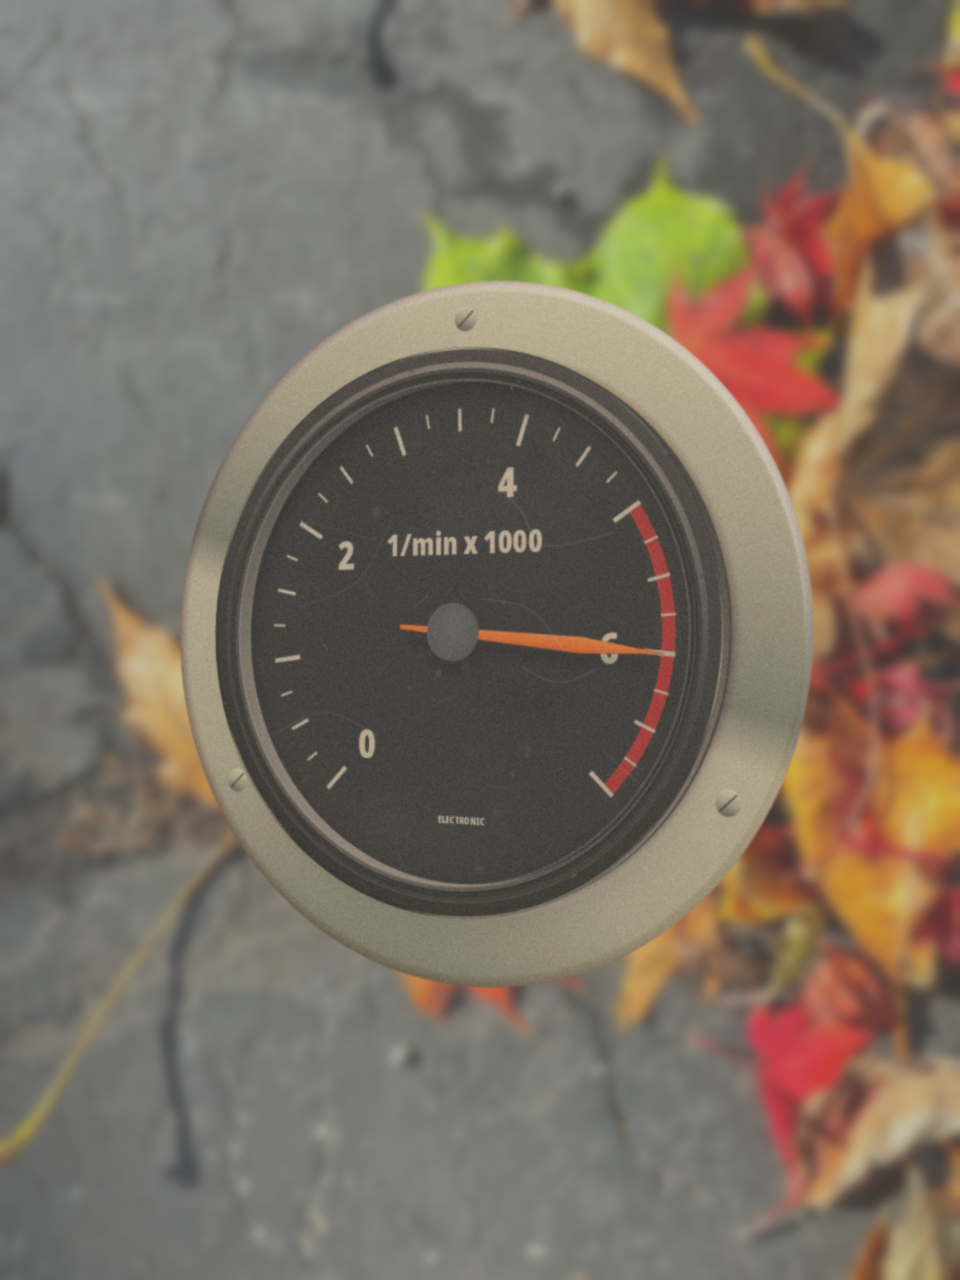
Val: 6000 rpm
